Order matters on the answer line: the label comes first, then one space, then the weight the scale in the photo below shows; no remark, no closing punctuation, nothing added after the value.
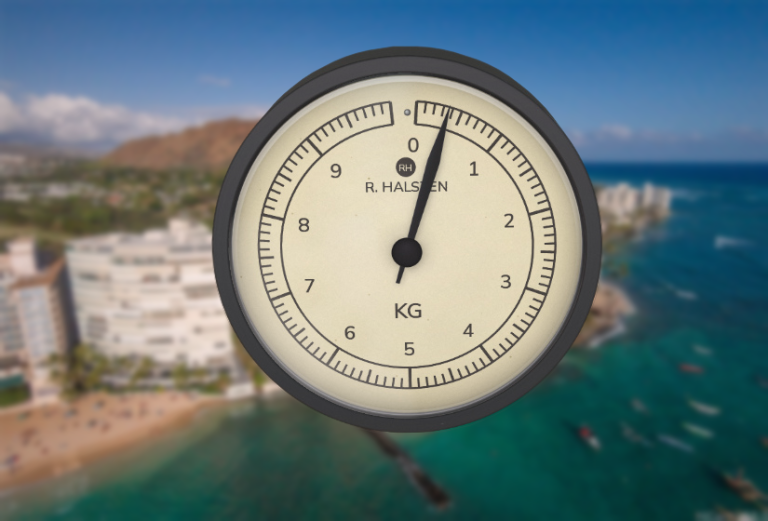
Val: 0.35 kg
